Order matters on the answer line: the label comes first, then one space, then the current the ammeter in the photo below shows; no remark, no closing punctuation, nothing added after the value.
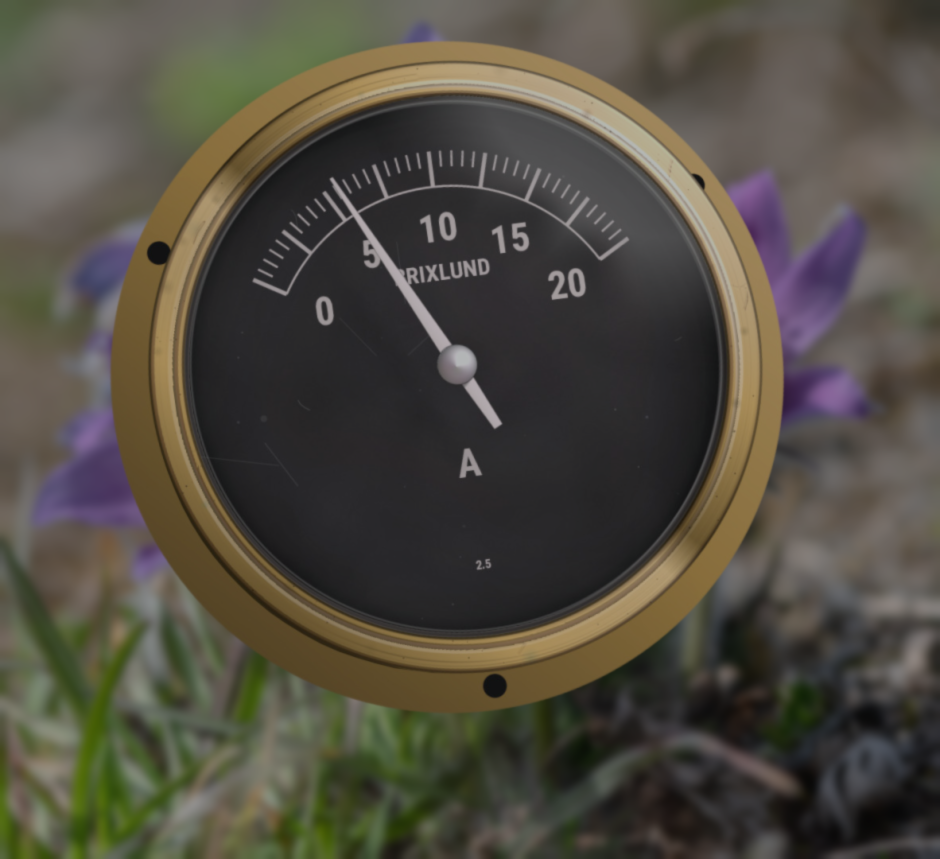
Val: 5.5 A
